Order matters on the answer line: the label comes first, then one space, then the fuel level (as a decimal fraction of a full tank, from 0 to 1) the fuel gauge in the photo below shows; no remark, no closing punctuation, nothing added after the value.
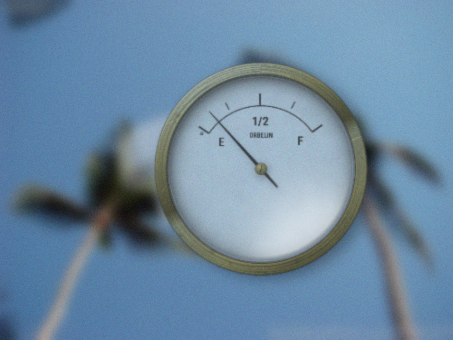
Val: 0.125
